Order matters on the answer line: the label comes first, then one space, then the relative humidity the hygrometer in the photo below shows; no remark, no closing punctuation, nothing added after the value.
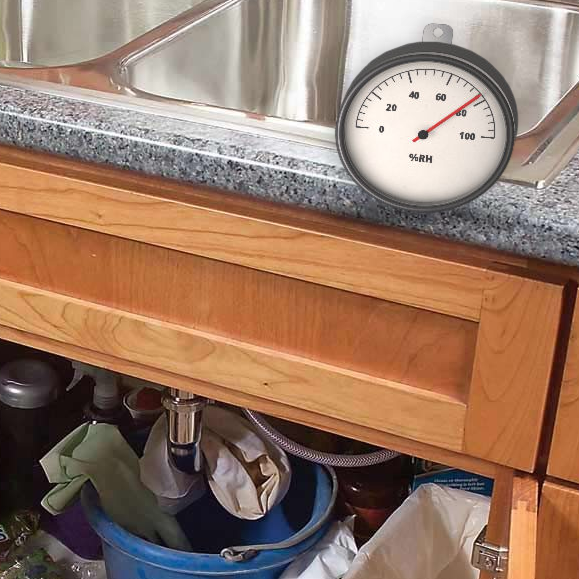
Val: 76 %
